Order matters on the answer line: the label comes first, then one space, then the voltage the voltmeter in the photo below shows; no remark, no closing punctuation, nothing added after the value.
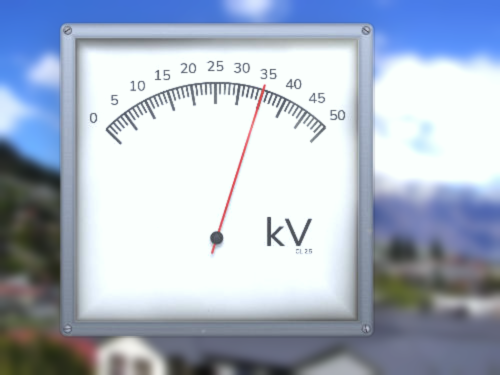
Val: 35 kV
